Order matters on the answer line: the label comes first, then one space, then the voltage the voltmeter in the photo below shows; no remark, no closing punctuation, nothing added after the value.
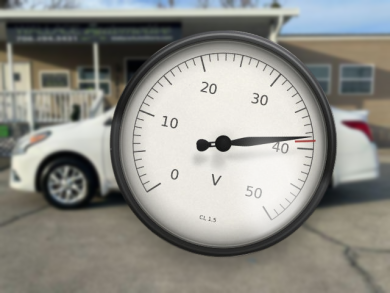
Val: 38.5 V
